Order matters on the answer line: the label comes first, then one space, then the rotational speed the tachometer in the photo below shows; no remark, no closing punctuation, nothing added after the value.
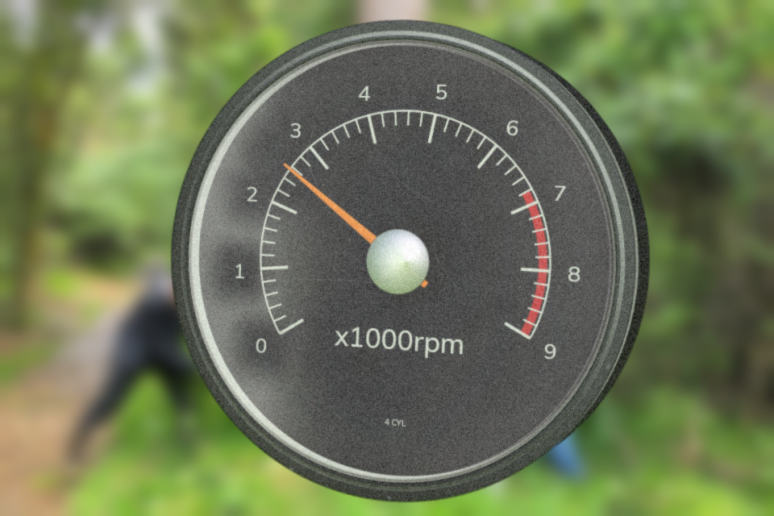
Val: 2600 rpm
